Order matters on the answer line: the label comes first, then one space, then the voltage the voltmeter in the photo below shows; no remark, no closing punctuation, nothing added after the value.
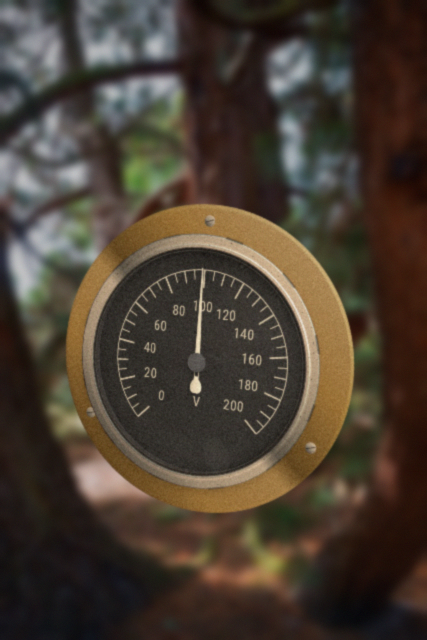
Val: 100 V
